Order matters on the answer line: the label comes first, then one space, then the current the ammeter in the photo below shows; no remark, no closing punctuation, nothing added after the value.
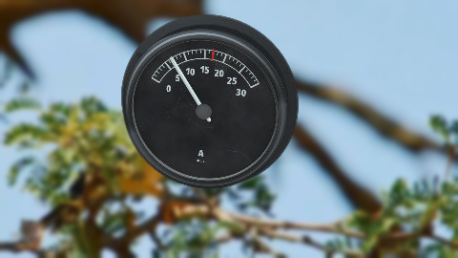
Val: 7 A
